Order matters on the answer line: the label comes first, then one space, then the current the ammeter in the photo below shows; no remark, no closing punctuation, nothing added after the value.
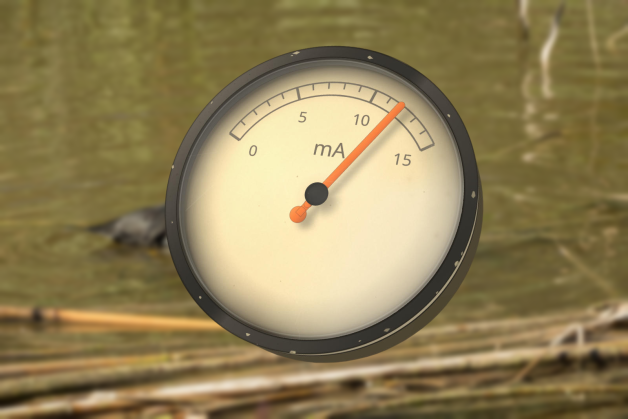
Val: 12 mA
